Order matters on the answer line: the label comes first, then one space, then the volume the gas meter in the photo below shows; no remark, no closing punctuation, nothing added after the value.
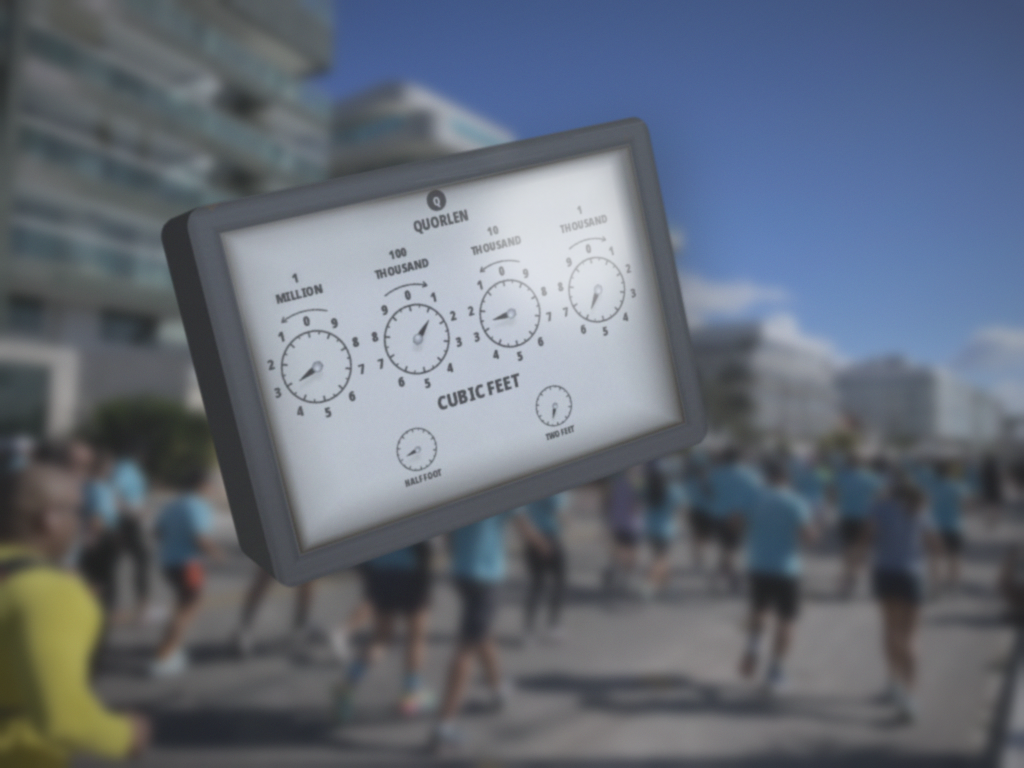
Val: 312600 ft³
